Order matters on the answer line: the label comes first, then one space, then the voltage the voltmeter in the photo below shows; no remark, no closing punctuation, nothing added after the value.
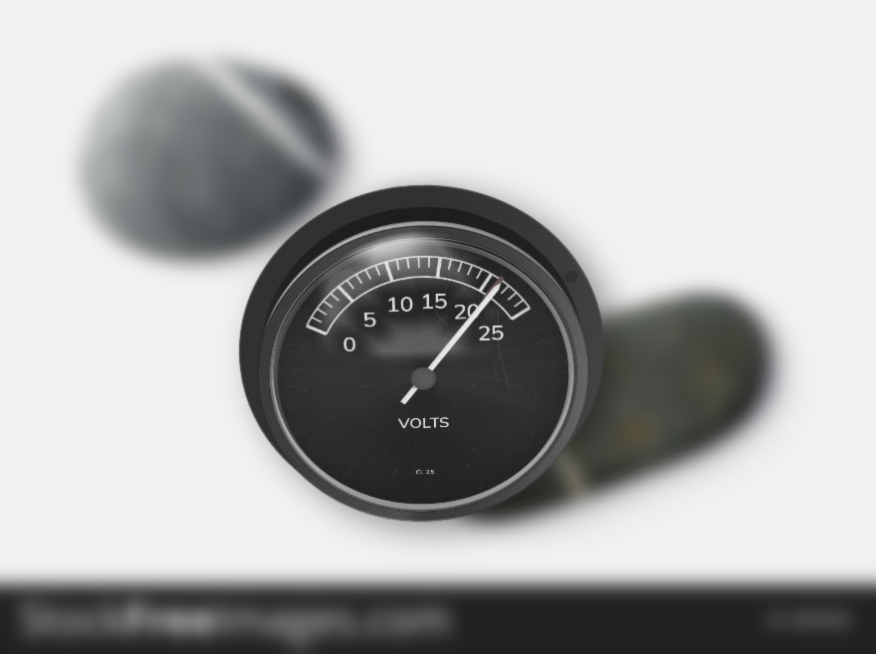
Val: 21 V
